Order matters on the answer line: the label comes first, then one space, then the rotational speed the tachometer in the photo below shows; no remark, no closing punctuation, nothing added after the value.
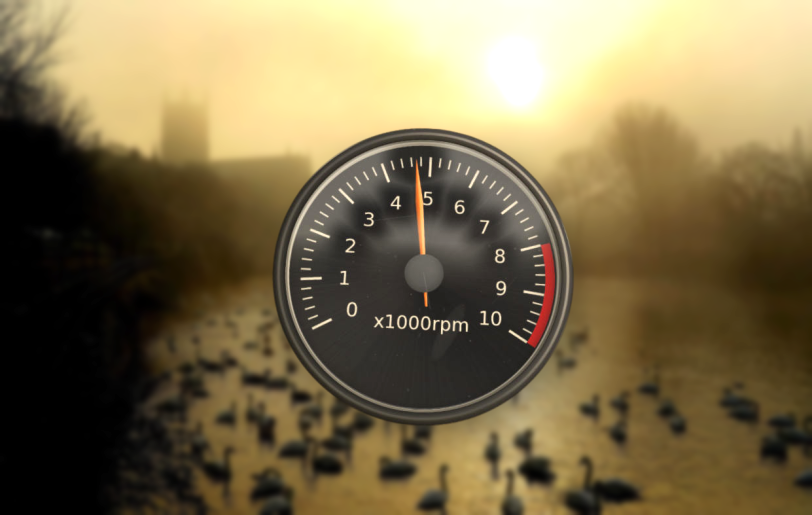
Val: 4700 rpm
